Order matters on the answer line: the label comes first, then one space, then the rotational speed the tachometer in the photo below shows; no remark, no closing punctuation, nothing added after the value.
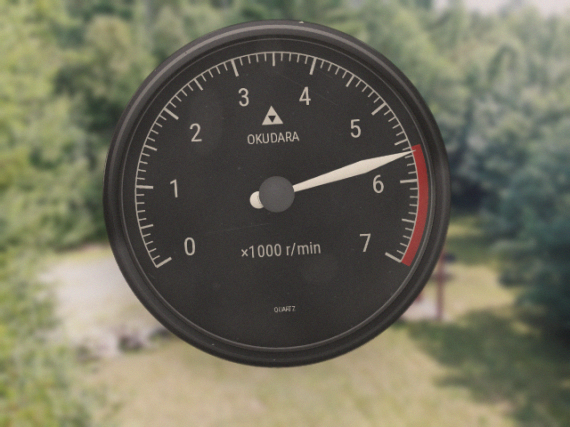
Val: 5650 rpm
